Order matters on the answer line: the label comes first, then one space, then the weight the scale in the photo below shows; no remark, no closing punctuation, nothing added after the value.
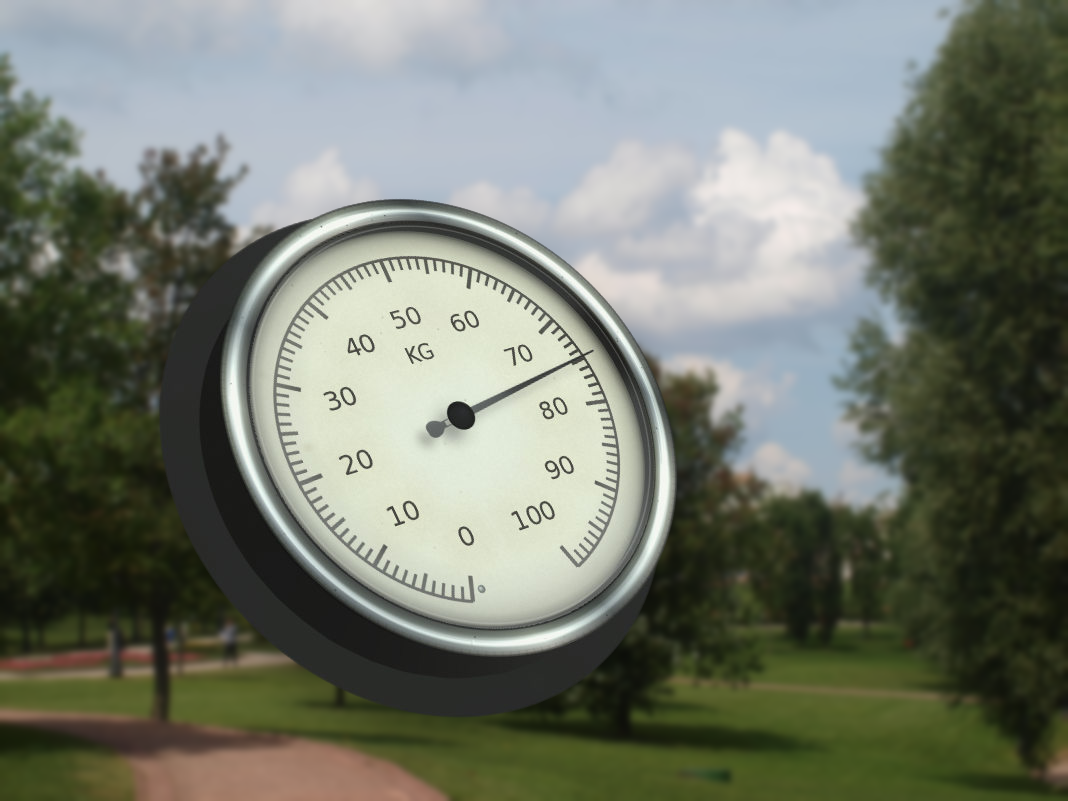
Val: 75 kg
